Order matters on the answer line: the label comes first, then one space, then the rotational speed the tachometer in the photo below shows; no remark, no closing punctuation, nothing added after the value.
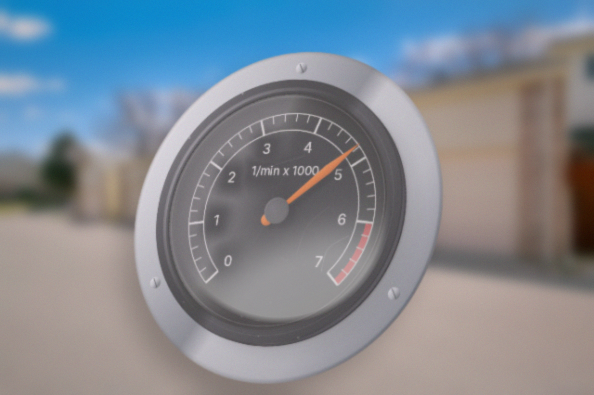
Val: 4800 rpm
